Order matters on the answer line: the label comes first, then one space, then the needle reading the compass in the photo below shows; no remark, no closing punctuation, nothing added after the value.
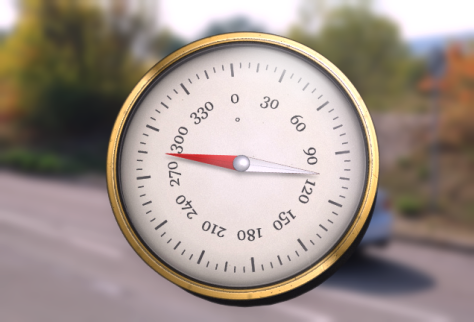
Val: 285 °
